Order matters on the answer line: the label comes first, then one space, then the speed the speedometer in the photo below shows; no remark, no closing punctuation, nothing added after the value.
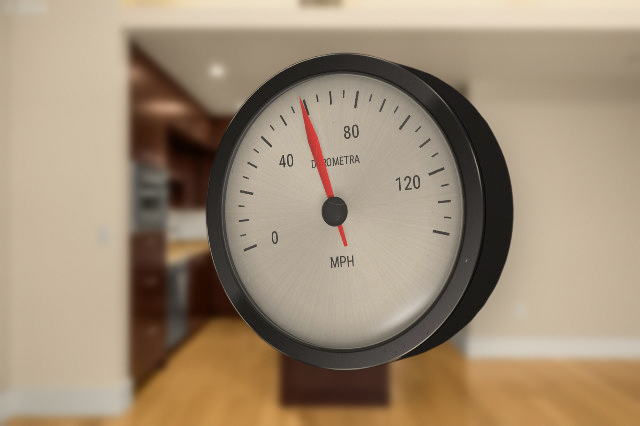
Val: 60 mph
